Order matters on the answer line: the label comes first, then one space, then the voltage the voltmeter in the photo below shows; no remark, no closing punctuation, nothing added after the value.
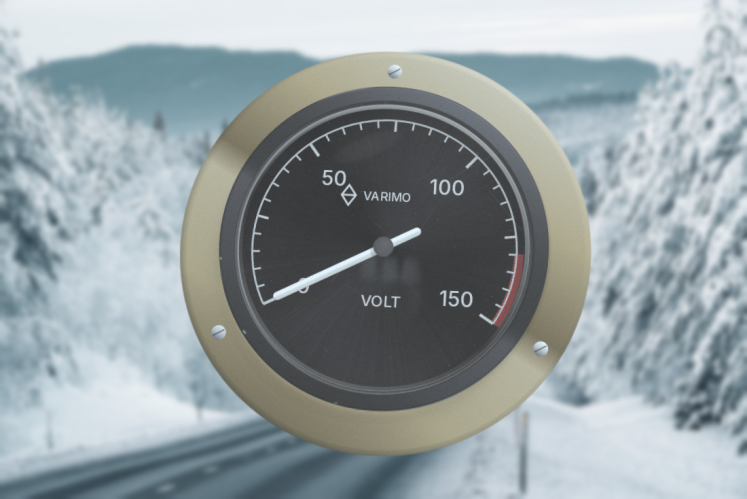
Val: 0 V
